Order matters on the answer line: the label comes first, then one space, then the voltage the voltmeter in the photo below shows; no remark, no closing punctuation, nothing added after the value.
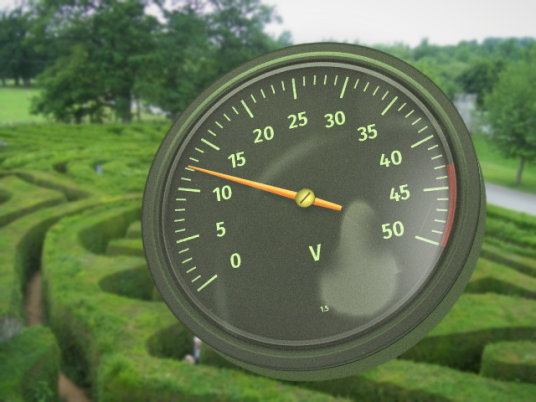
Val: 12 V
